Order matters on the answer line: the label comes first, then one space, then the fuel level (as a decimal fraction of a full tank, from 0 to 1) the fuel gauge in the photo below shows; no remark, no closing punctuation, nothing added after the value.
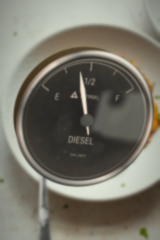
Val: 0.375
